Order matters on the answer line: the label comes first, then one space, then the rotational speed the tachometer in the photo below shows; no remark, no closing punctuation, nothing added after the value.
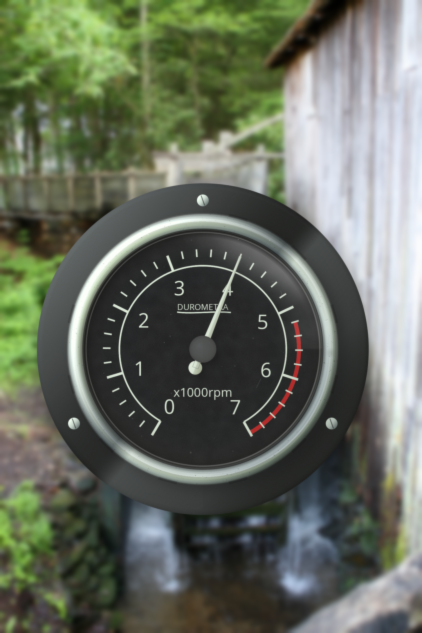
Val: 4000 rpm
